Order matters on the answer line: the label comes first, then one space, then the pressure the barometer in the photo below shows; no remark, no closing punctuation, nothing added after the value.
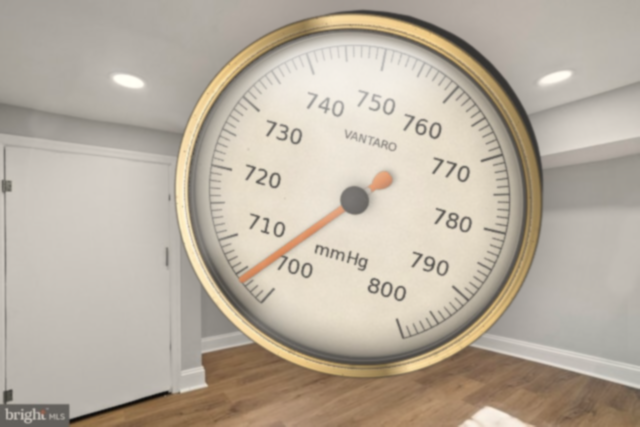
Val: 704 mmHg
